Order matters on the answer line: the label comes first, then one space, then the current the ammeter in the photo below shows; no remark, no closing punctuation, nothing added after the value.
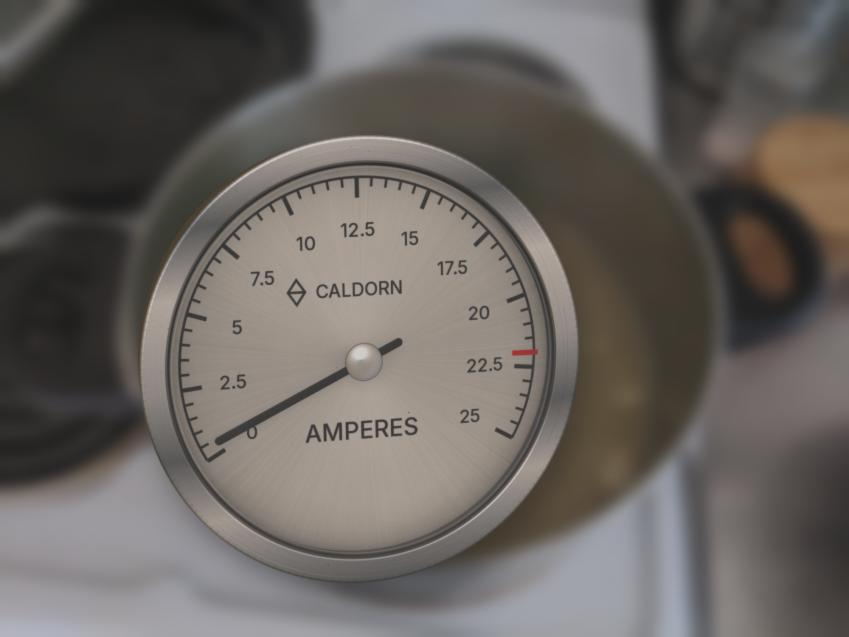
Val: 0.5 A
